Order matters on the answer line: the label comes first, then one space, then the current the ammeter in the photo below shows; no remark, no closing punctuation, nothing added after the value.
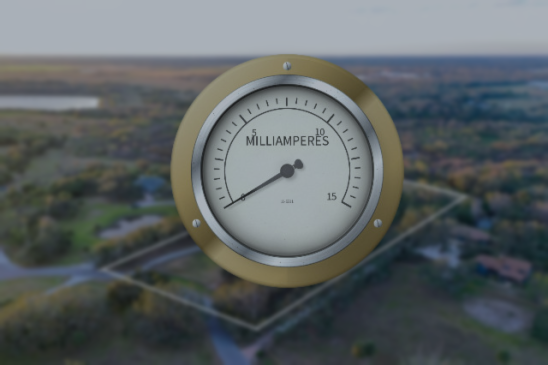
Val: 0 mA
